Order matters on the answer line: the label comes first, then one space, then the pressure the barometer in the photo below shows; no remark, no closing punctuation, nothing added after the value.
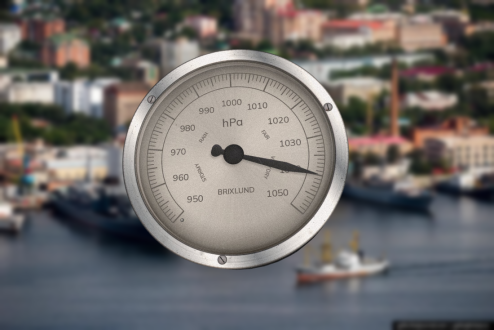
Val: 1040 hPa
